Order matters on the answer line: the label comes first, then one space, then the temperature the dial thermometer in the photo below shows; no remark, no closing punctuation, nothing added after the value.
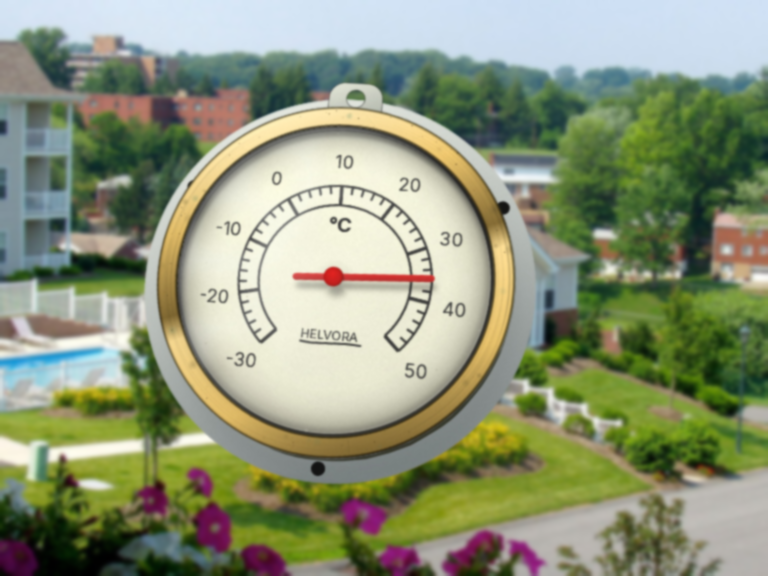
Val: 36 °C
